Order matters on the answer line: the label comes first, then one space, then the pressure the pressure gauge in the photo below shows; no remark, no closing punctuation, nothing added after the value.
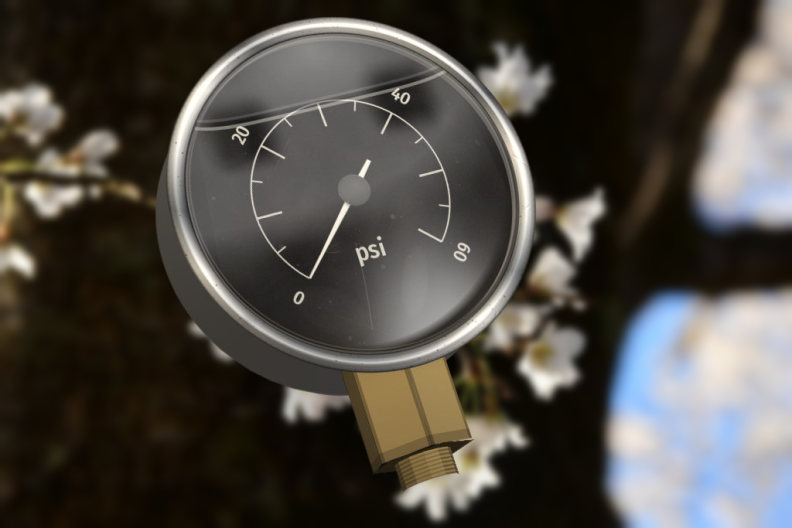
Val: 0 psi
